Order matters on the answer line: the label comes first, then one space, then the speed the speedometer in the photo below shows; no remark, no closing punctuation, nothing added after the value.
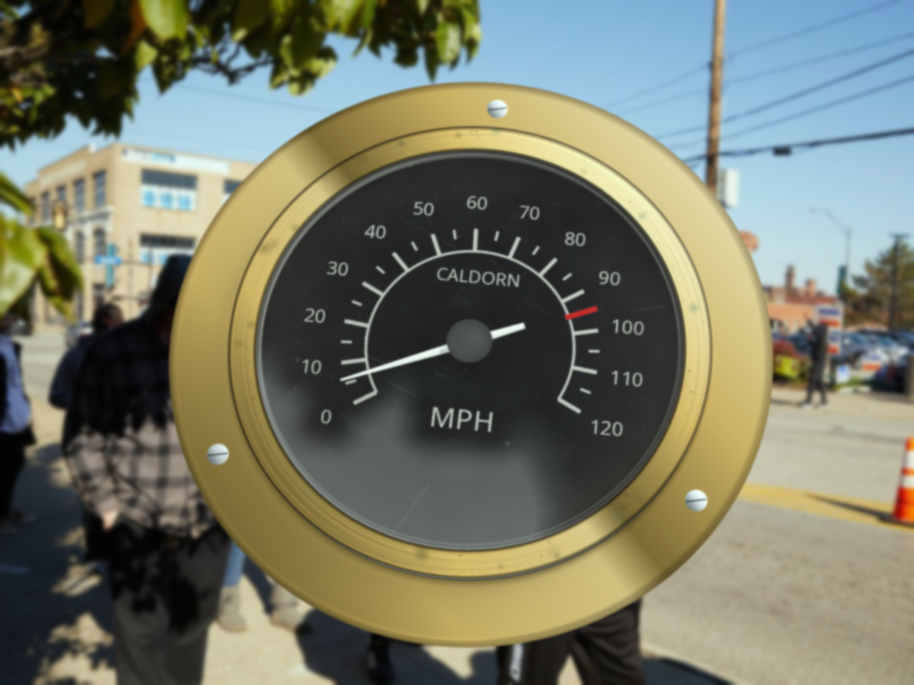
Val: 5 mph
